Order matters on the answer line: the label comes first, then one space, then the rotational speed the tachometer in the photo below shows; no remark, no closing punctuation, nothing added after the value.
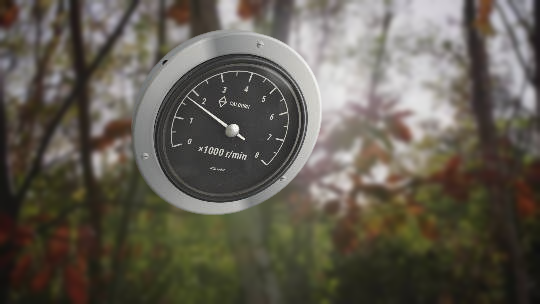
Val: 1750 rpm
